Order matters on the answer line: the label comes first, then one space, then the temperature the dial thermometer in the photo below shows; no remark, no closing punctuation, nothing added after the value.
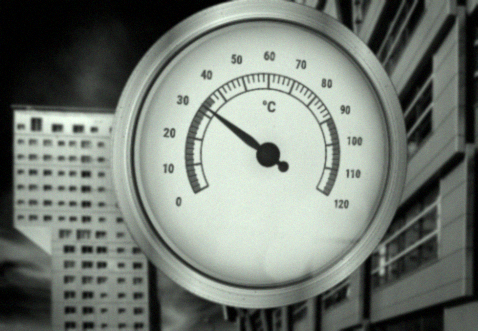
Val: 32 °C
